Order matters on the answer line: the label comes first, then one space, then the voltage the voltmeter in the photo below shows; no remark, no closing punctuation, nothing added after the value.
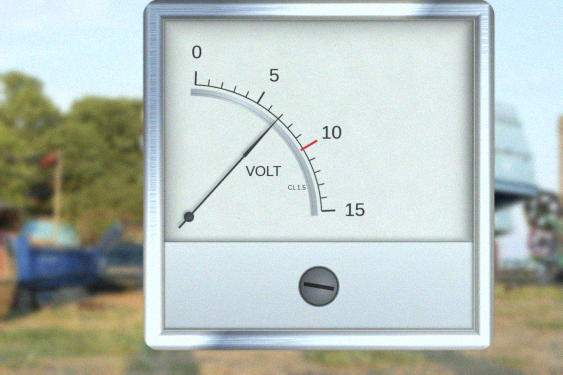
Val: 7 V
